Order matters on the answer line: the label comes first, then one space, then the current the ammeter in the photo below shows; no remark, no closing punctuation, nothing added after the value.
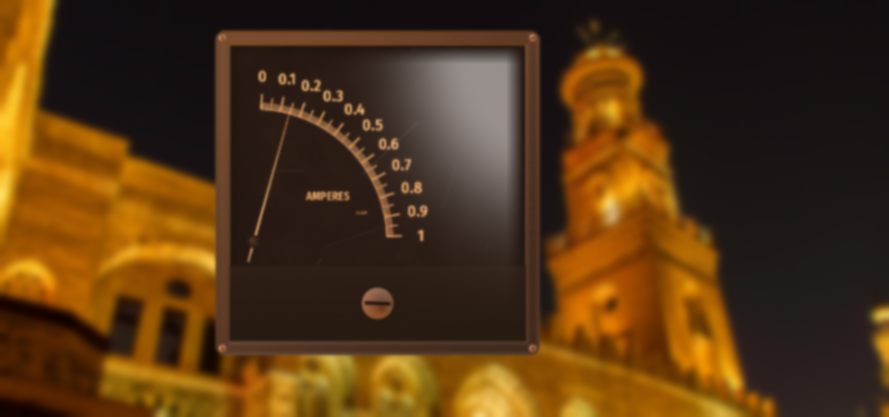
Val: 0.15 A
